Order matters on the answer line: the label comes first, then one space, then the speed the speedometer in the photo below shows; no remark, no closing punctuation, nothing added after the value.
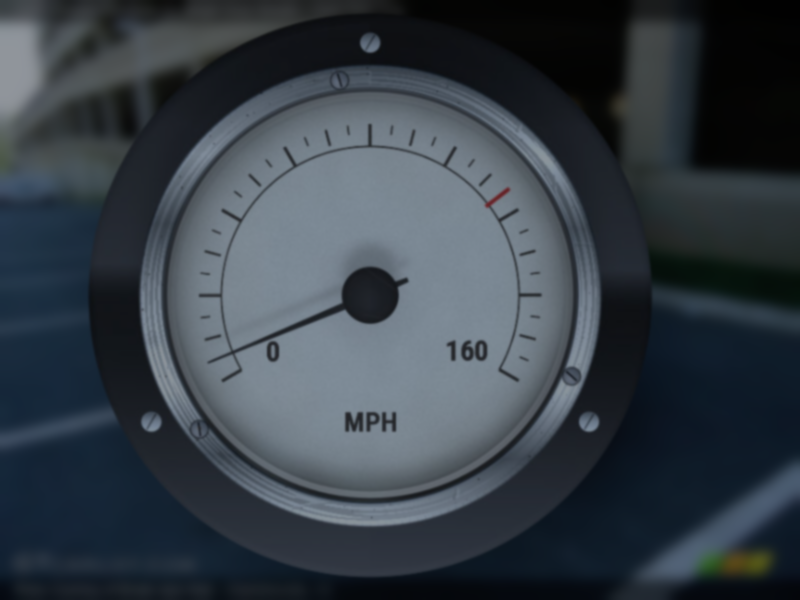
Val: 5 mph
